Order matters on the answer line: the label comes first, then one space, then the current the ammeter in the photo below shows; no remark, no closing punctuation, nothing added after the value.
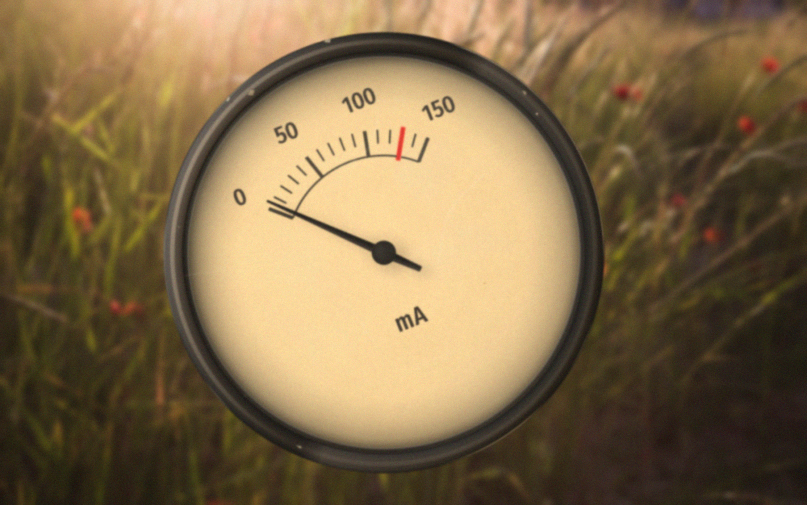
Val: 5 mA
